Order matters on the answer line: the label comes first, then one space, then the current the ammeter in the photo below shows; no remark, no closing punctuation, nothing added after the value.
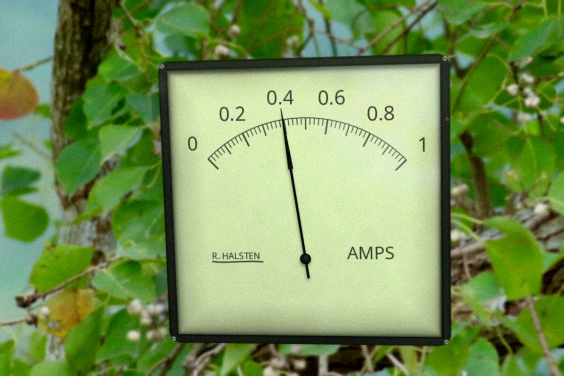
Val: 0.4 A
